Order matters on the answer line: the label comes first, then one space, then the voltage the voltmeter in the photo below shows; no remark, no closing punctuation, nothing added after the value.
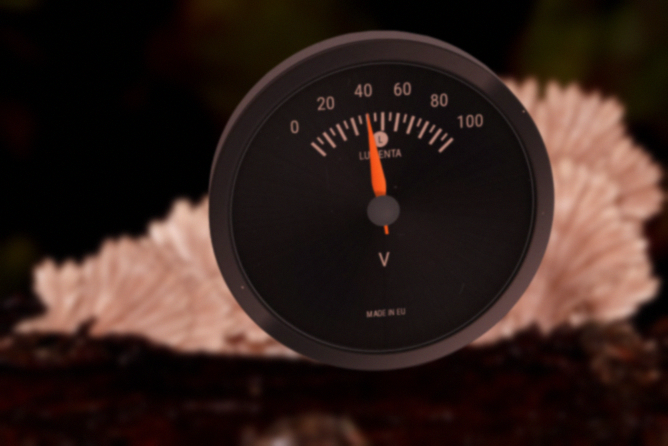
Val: 40 V
